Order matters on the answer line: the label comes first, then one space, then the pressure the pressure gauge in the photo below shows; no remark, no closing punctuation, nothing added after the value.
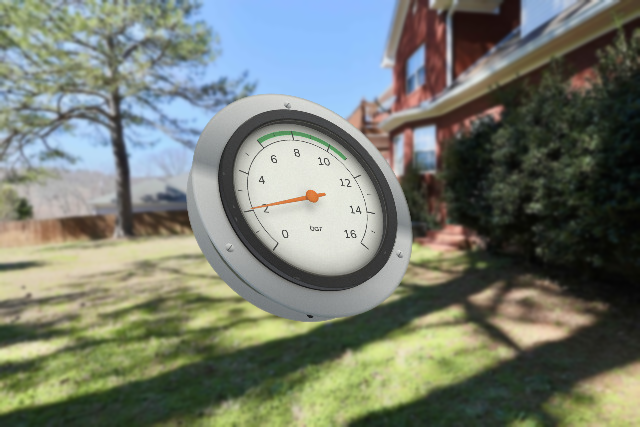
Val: 2 bar
